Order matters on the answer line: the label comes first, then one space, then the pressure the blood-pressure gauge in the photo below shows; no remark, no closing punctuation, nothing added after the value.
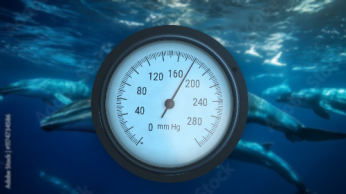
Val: 180 mmHg
